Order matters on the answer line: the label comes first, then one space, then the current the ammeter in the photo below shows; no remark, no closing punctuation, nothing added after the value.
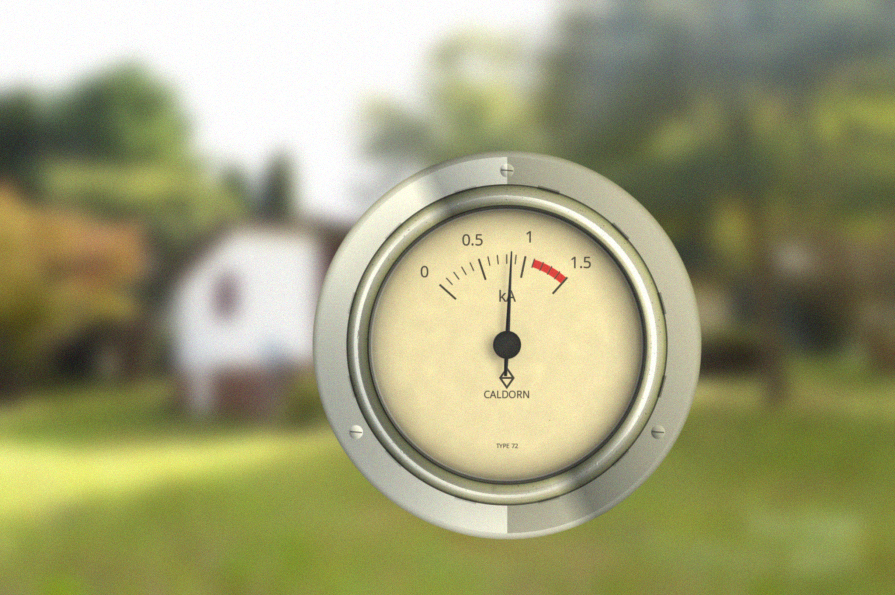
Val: 0.85 kA
